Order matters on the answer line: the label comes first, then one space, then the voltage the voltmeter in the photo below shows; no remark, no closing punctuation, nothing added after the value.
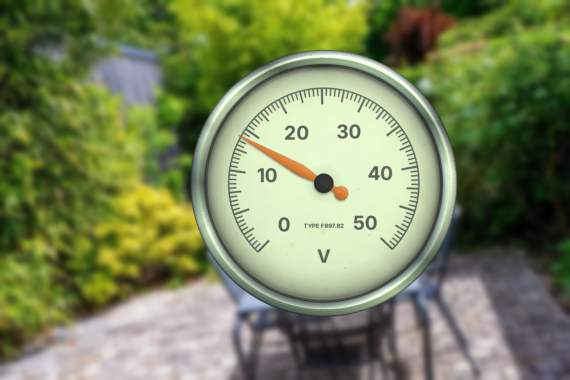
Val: 14 V
